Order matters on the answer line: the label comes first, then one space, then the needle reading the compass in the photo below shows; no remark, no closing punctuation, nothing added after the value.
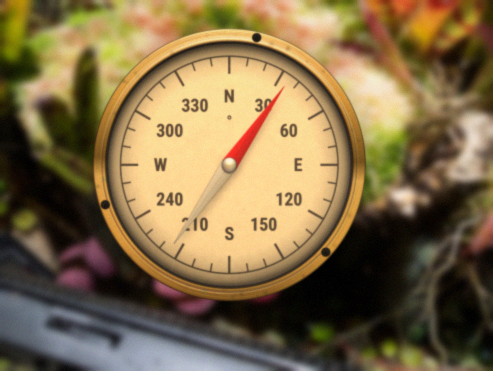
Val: 35 °
